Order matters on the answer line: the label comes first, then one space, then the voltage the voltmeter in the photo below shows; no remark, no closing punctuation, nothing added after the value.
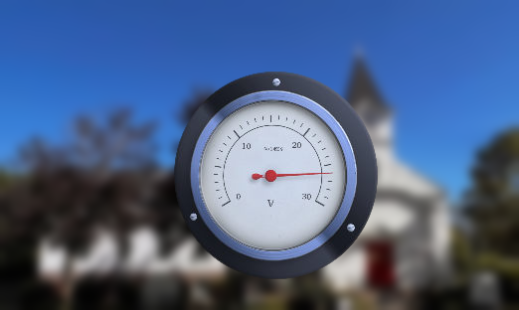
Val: 26 V
